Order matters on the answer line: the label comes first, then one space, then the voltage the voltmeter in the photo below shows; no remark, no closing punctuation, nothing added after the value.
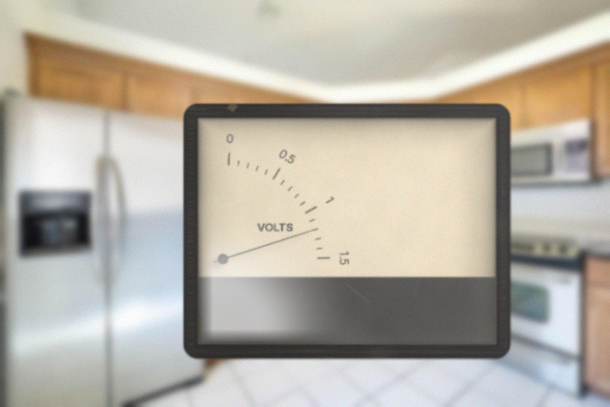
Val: 1.2 V
